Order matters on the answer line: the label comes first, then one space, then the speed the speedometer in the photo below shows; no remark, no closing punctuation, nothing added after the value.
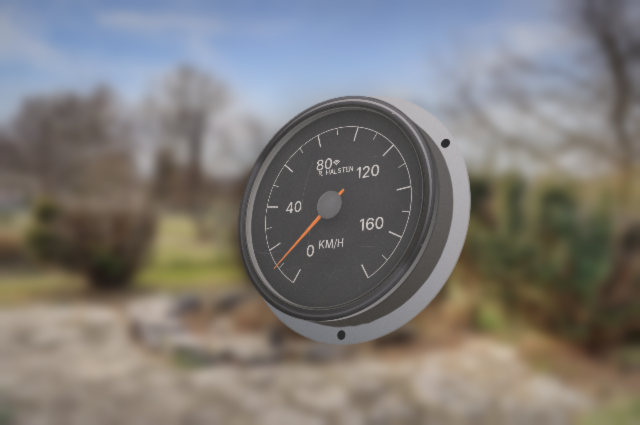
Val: 10 km/h
